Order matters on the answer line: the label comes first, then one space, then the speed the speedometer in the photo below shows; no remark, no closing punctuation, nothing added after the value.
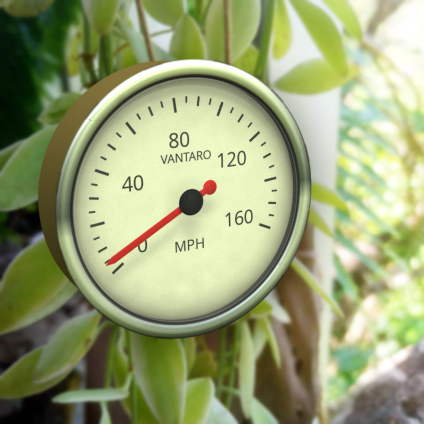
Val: 5 mph
